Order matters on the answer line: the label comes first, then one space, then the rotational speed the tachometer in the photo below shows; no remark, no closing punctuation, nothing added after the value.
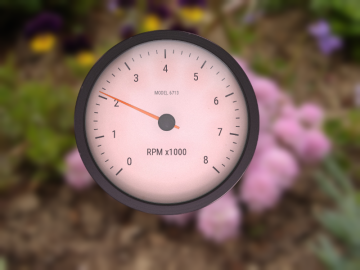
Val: 2100 rpm
